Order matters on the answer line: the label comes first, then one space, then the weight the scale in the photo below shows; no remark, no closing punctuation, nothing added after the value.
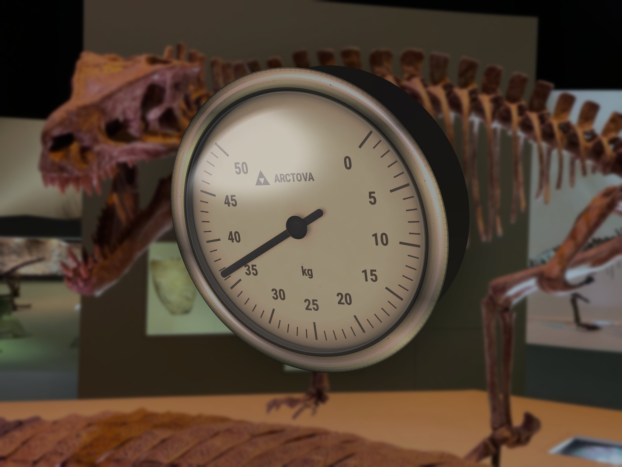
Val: 36.5 kg
